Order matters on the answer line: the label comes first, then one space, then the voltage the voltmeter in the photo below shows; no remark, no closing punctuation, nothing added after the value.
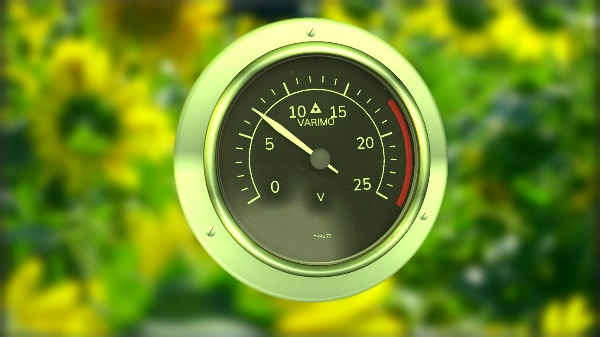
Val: 7 V
